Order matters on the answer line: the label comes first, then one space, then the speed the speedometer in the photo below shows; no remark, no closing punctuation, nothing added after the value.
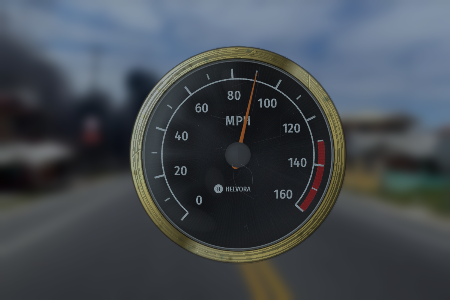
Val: 90 mph
